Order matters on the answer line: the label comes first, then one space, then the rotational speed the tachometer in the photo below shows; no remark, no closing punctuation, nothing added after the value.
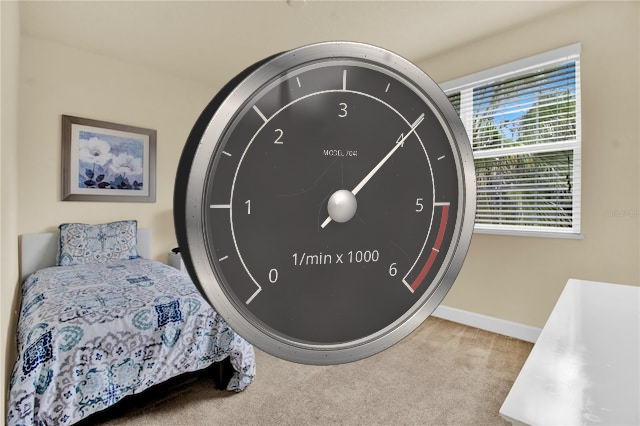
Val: 4000 rpm
